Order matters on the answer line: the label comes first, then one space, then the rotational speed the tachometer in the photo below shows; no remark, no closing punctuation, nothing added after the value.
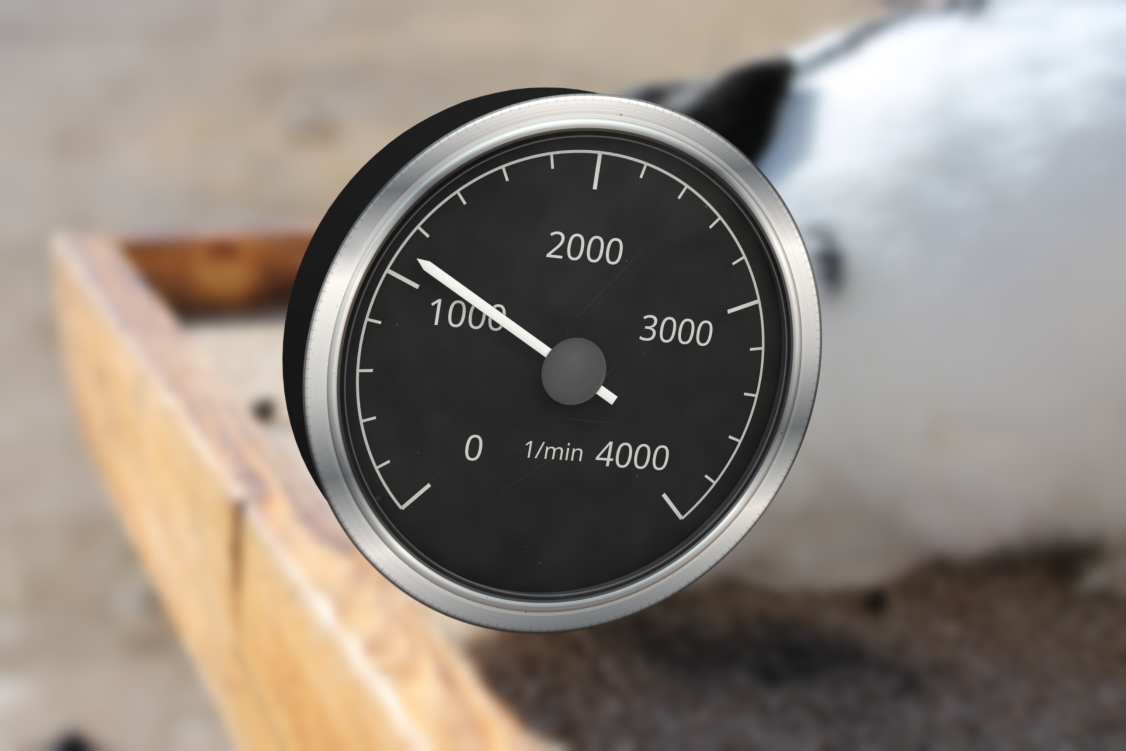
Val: 1100 rpm
